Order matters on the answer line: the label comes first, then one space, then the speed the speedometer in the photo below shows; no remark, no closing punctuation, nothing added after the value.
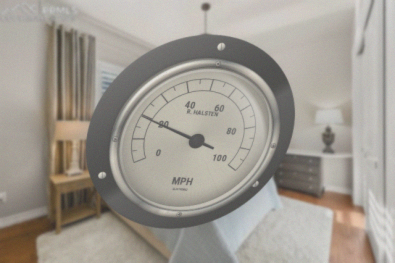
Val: 20 mph
